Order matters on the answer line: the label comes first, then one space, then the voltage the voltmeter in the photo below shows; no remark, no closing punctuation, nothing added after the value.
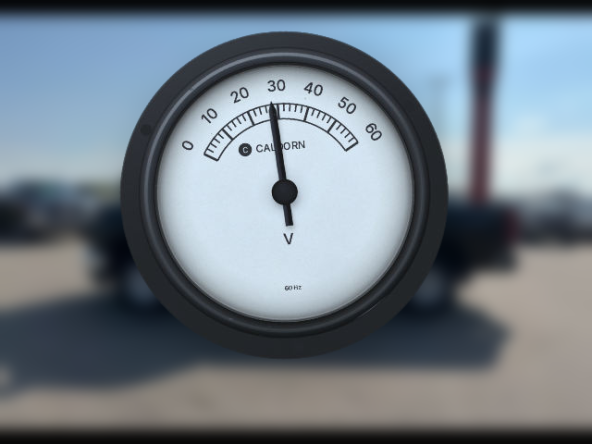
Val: 28 V
